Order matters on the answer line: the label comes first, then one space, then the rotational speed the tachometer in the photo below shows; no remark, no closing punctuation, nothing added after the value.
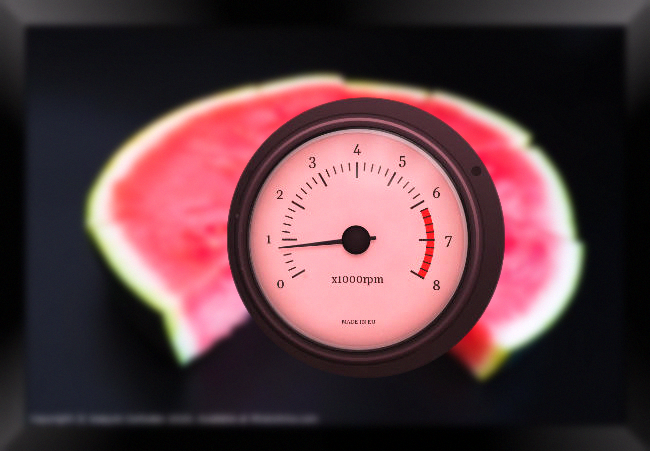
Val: 800 rpm
